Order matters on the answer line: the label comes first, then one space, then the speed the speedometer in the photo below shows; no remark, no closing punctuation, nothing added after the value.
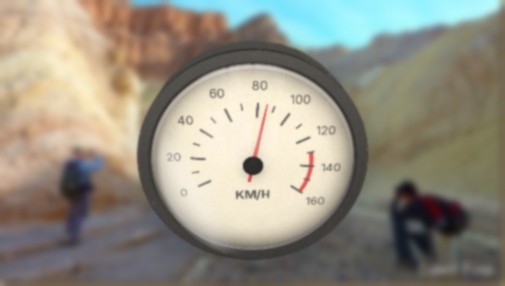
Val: 85 km/h
